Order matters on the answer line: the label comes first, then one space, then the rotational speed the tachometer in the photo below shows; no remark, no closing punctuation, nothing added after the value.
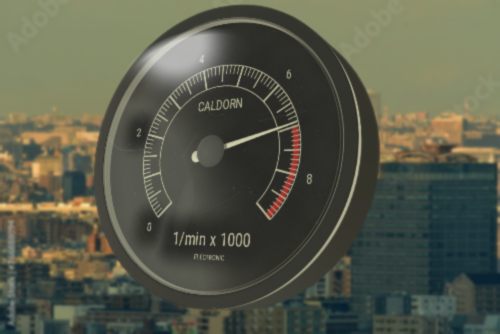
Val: 7000 rpm
